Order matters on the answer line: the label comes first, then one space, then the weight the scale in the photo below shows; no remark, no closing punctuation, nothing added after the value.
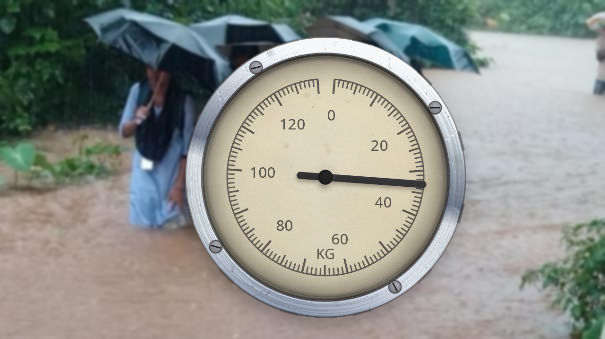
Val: 33 kg
